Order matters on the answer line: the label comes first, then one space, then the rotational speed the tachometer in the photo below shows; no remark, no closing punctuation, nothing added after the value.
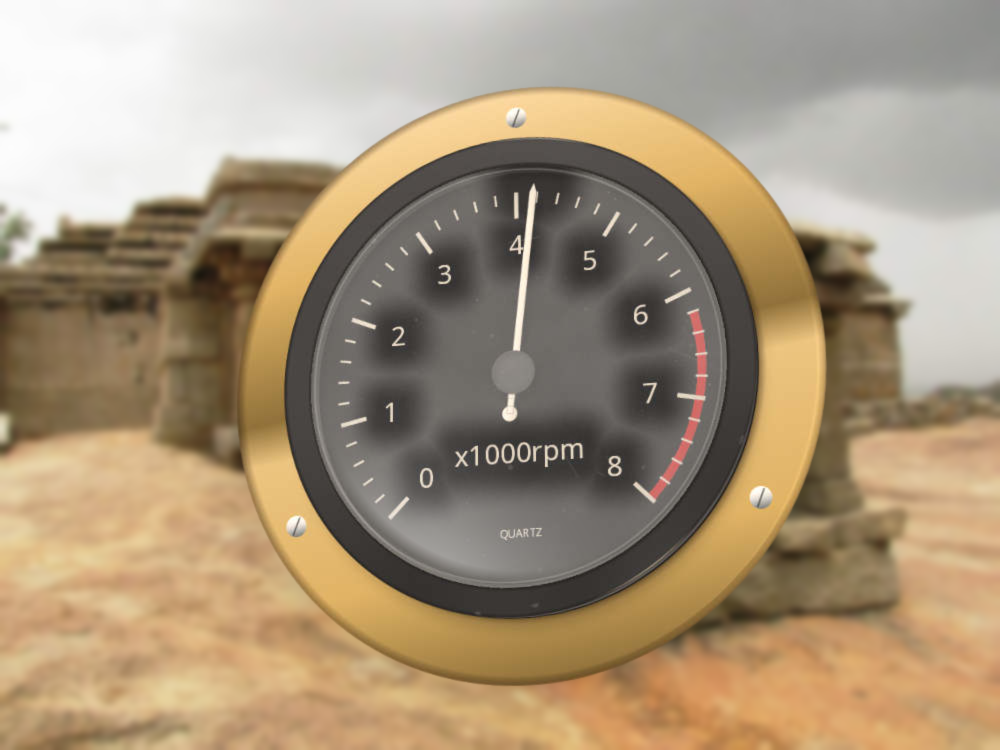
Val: 4200 rpm
